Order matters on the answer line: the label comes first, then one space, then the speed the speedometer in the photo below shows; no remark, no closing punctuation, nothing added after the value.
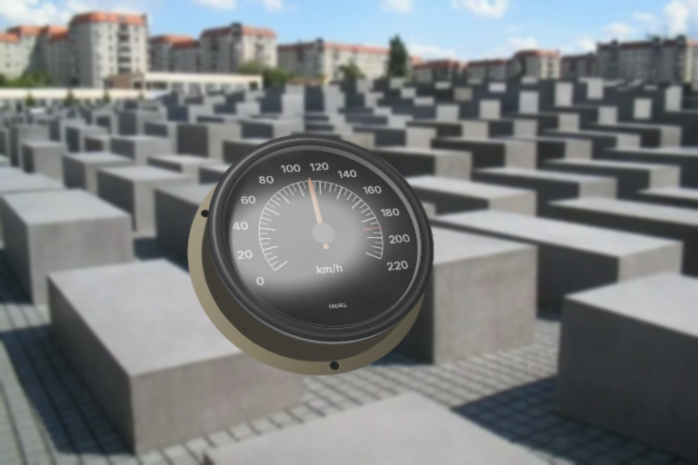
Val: 110 km/h
